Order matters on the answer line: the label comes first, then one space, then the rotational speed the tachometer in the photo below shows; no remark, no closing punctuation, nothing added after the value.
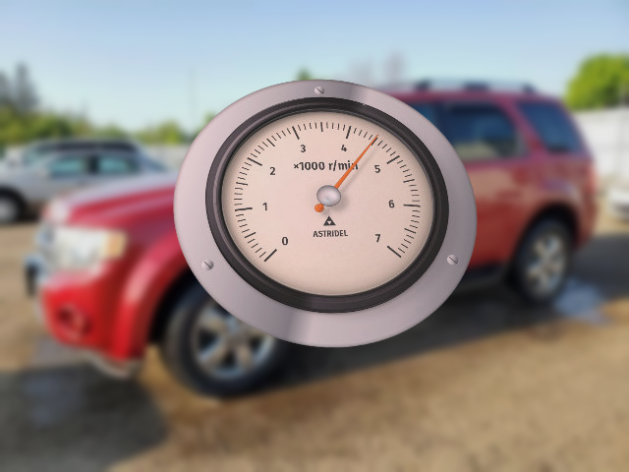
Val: 4500 rpm
